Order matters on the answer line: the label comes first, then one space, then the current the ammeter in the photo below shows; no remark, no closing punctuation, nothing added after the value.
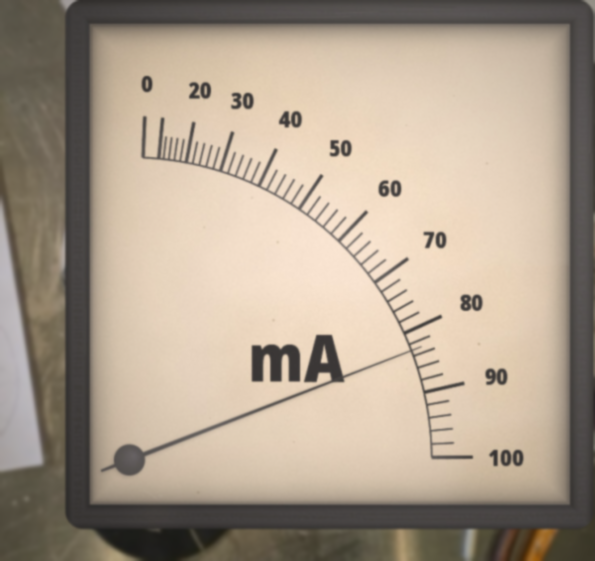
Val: 83 mA
